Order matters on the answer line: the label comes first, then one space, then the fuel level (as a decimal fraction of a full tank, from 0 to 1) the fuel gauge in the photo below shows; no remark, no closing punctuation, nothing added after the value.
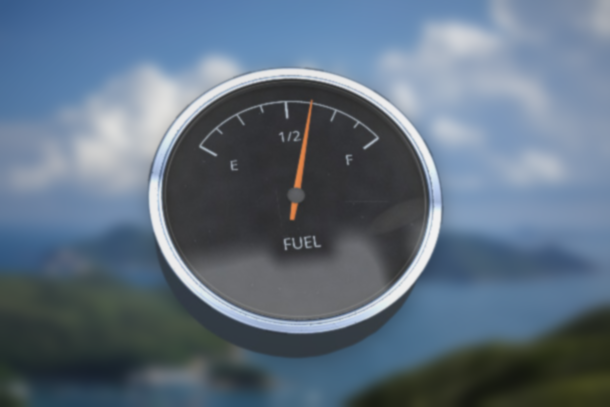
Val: 0.625
